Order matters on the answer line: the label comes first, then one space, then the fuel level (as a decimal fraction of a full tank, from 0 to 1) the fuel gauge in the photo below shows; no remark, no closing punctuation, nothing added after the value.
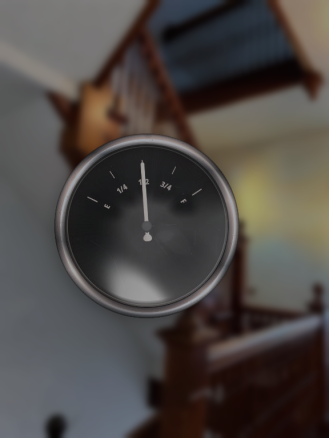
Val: 0.5
